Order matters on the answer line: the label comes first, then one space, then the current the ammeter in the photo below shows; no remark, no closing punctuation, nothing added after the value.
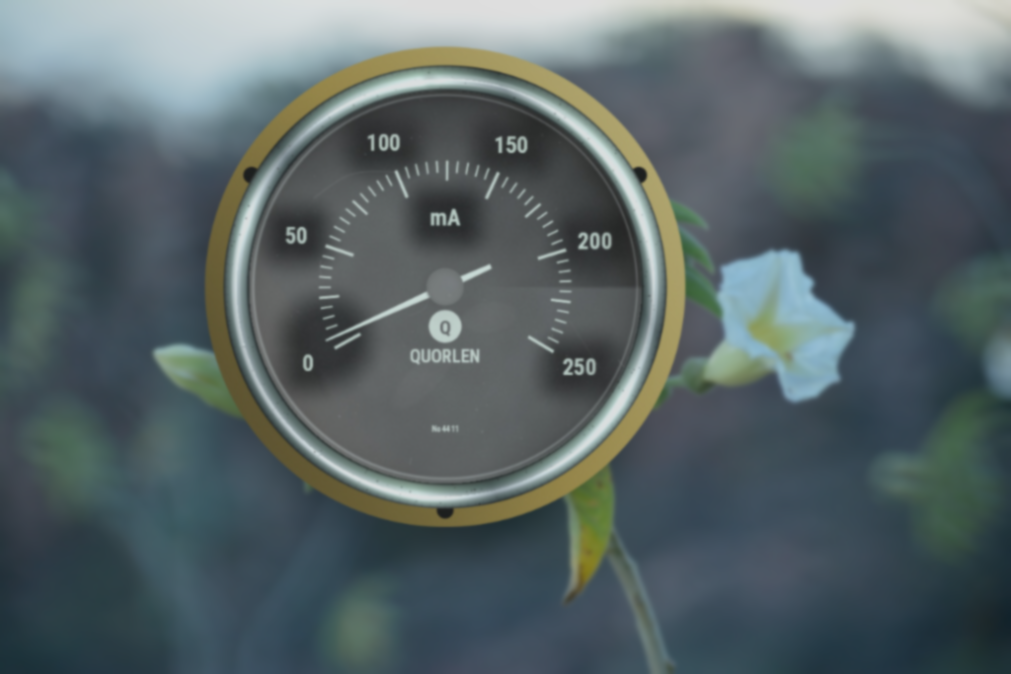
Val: 5 mA
